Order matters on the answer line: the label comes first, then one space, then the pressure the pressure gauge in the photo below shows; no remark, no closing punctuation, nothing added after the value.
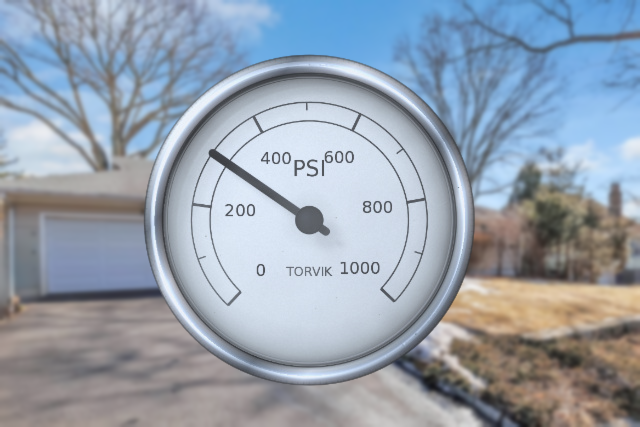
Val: 300 psi
